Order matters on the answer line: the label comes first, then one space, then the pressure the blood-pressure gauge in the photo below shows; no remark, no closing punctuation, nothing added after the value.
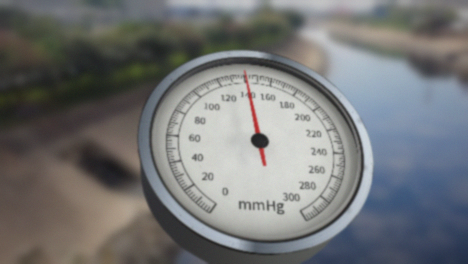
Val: 140 mmHg
